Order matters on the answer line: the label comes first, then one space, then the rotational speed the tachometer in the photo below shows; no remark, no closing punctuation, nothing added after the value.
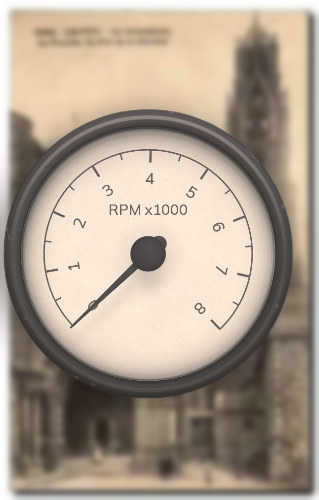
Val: 0 rpm
